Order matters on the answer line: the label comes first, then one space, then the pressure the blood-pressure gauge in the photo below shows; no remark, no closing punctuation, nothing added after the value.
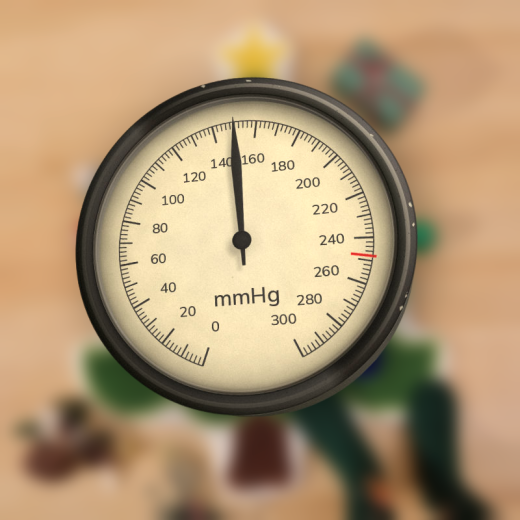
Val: 150 mmHg
